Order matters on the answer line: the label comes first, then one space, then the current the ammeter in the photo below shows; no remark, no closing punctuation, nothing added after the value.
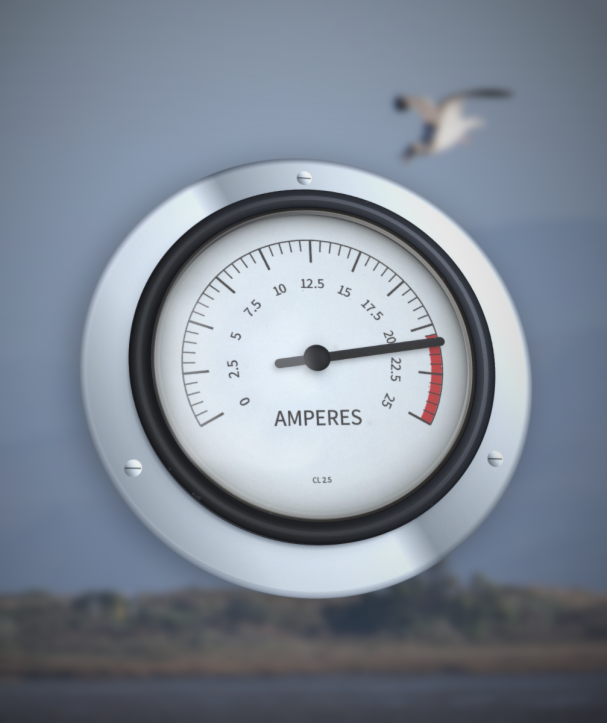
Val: 21 A
